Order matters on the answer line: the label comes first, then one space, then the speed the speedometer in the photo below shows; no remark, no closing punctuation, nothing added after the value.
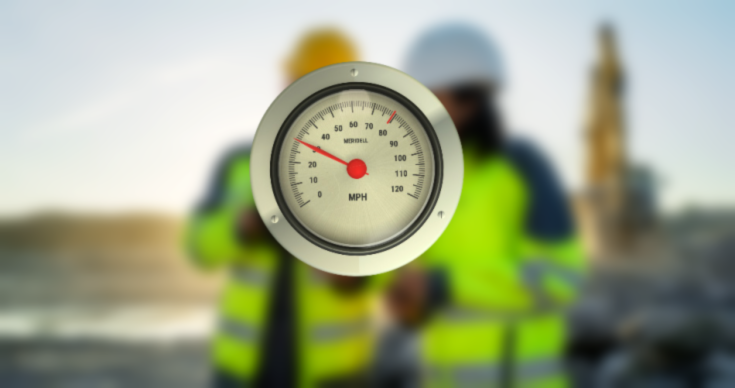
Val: 30 mph
